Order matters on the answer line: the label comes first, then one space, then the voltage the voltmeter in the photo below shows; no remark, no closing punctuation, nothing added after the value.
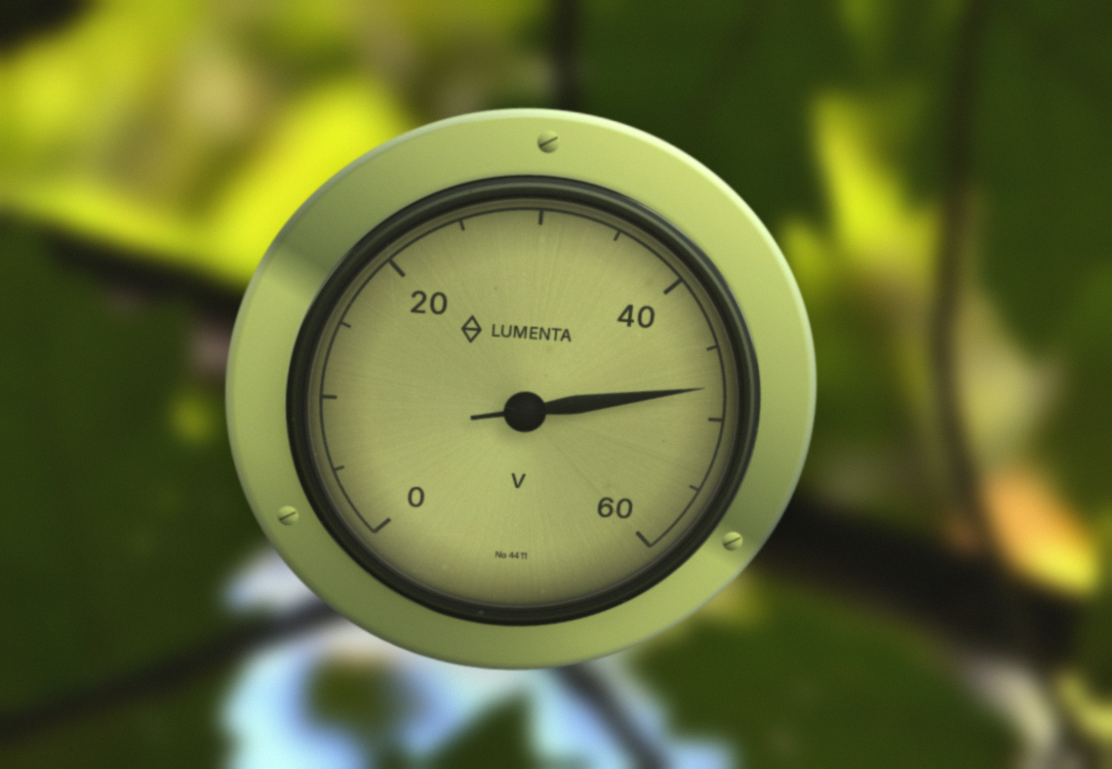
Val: 47.5 V
